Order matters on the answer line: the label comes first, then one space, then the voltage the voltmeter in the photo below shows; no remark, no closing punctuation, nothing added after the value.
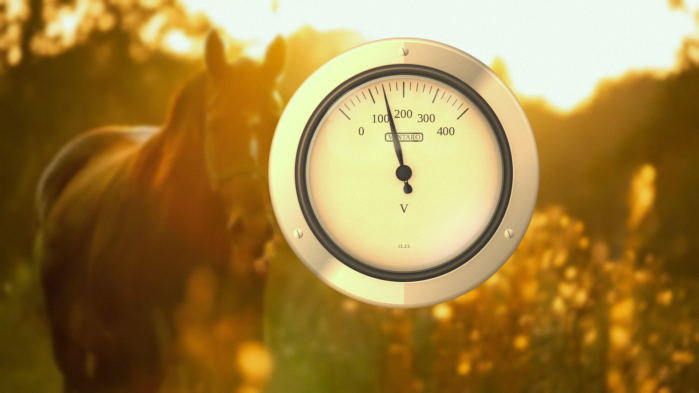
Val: 140 V
